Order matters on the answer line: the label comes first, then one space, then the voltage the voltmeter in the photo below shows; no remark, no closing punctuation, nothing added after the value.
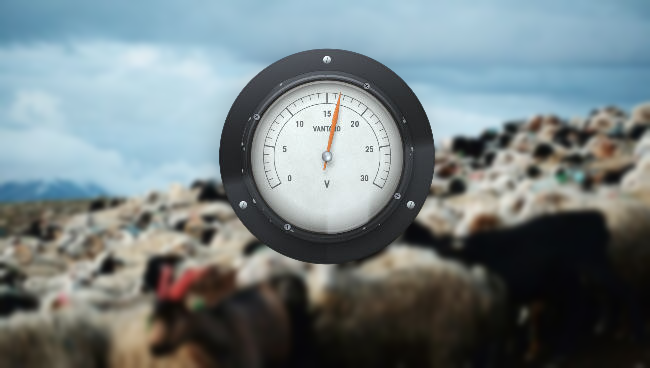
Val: 16.5 V
